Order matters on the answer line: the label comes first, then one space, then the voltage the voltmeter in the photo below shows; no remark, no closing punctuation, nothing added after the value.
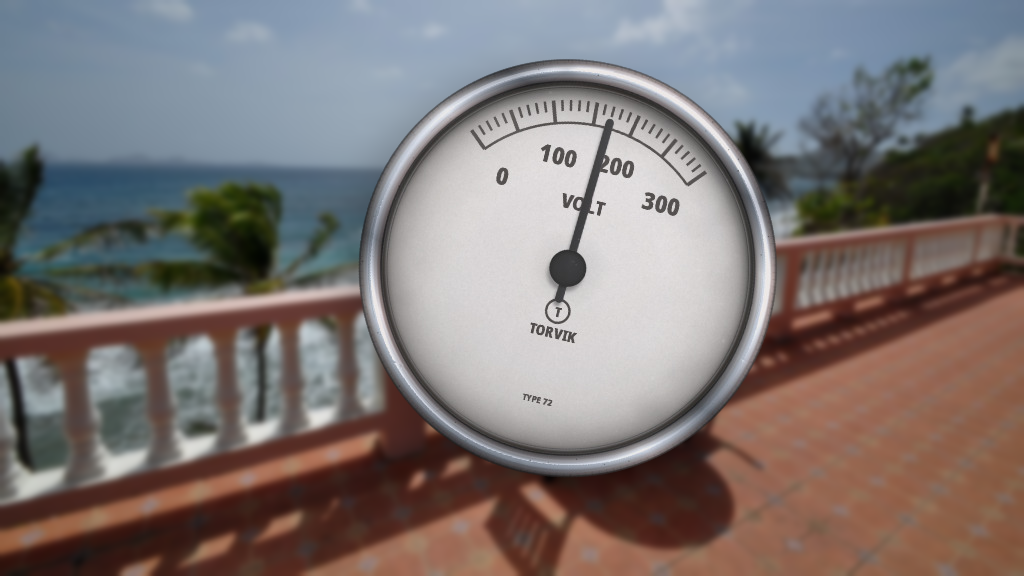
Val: 170 V
